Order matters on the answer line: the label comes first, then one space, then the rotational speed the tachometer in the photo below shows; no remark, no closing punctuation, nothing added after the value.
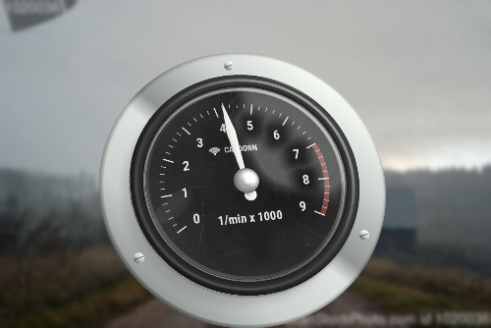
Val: 4200 rpm
